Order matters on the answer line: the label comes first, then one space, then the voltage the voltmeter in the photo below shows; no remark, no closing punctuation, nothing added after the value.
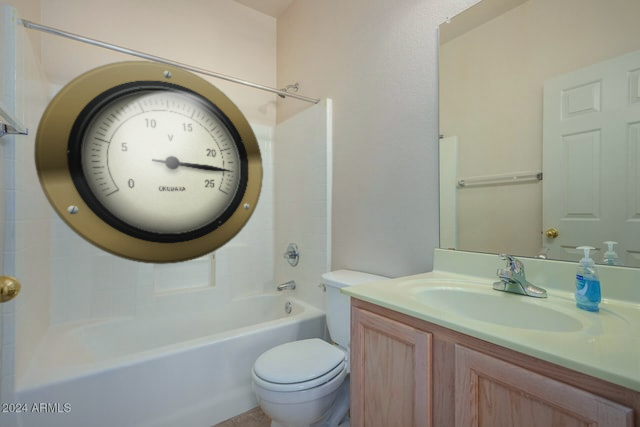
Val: 22.5 V
